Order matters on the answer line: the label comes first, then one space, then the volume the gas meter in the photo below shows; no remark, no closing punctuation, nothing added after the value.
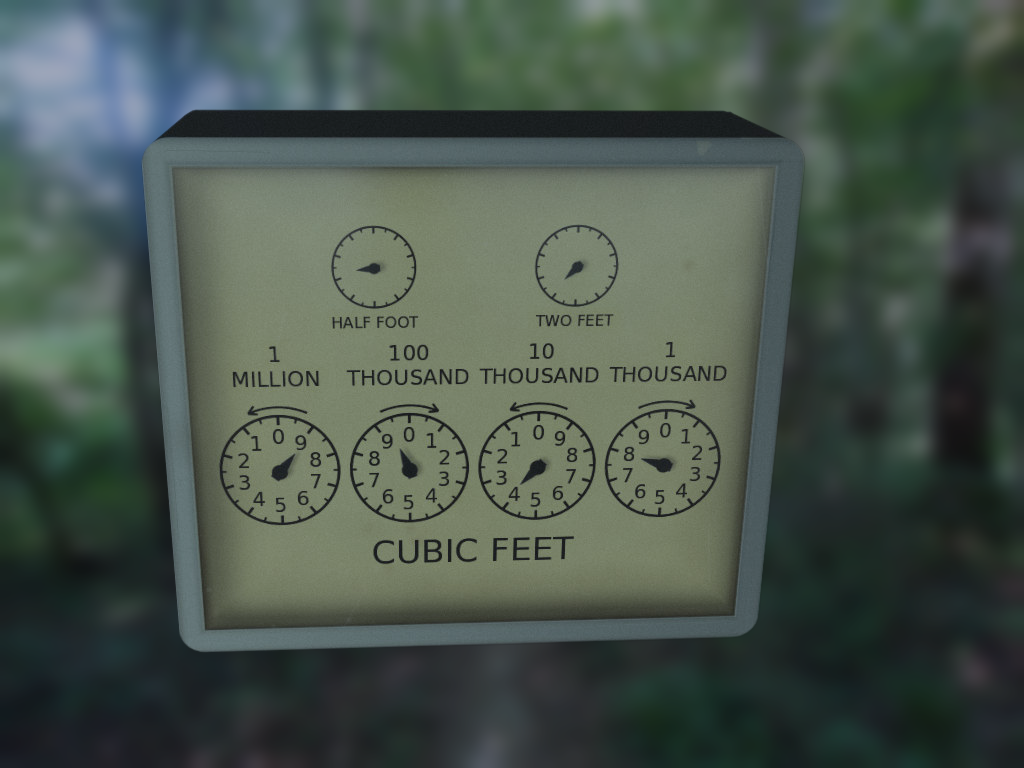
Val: 893800 ft³
